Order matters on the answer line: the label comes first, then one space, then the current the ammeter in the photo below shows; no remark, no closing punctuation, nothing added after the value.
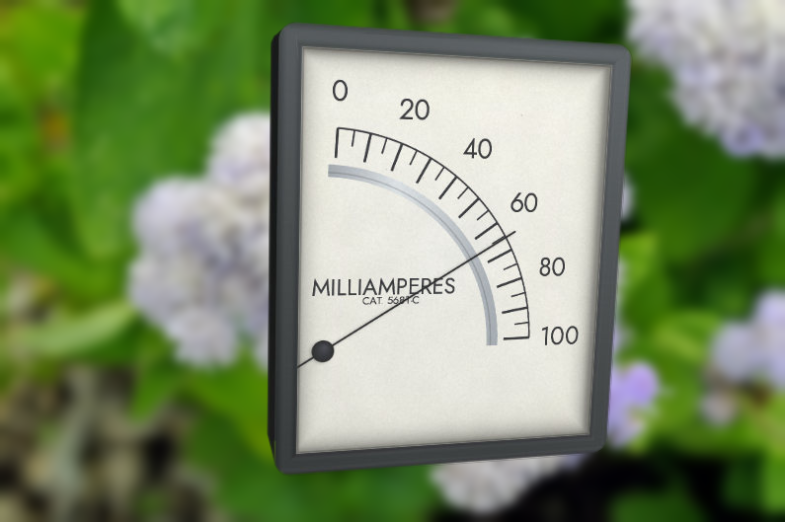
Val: 65 mA
